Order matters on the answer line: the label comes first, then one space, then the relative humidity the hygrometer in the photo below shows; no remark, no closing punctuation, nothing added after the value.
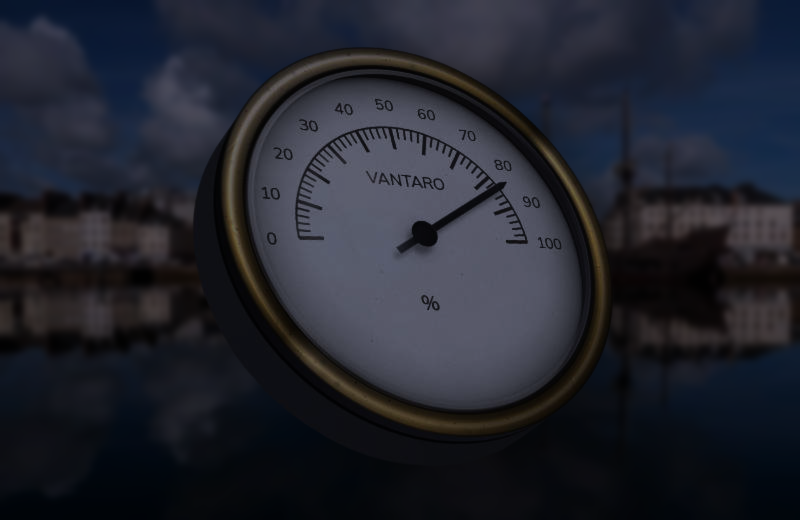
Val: 84 %
